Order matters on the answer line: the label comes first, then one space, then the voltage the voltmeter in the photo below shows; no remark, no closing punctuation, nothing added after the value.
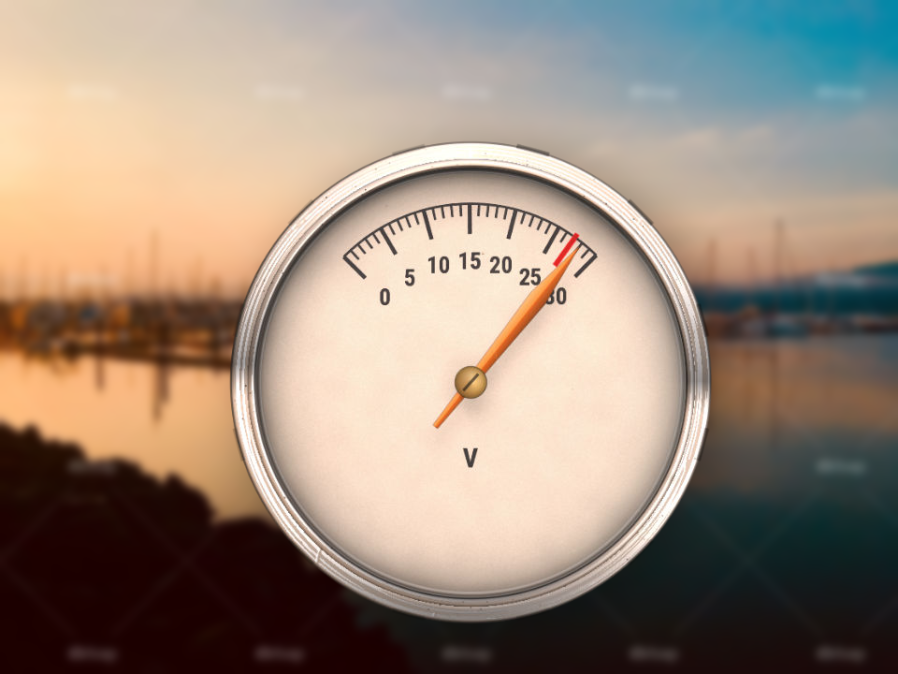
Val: 28 V
